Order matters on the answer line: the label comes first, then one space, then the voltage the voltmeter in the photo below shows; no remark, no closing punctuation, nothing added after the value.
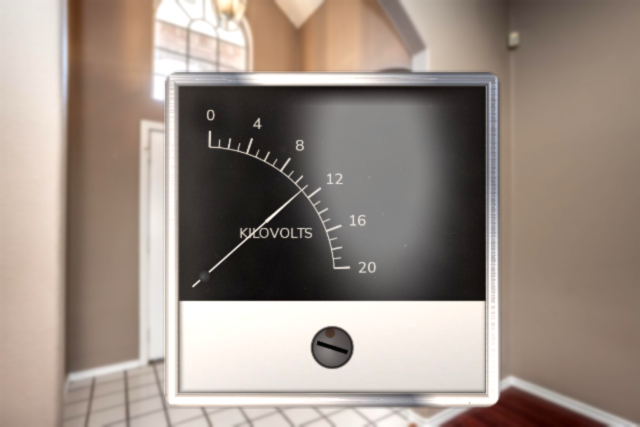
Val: 11 kV
